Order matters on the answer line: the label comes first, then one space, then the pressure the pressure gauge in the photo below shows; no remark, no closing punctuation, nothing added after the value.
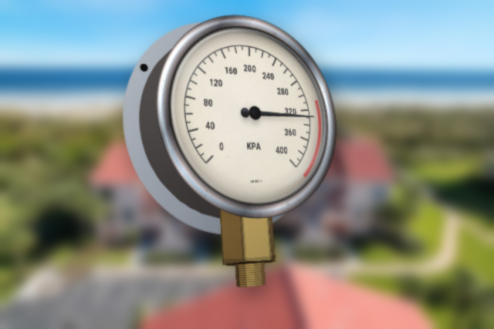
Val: 330 kPa
